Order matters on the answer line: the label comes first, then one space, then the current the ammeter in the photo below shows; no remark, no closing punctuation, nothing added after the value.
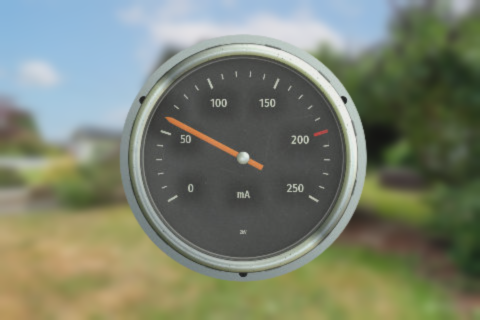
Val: 60 mA
